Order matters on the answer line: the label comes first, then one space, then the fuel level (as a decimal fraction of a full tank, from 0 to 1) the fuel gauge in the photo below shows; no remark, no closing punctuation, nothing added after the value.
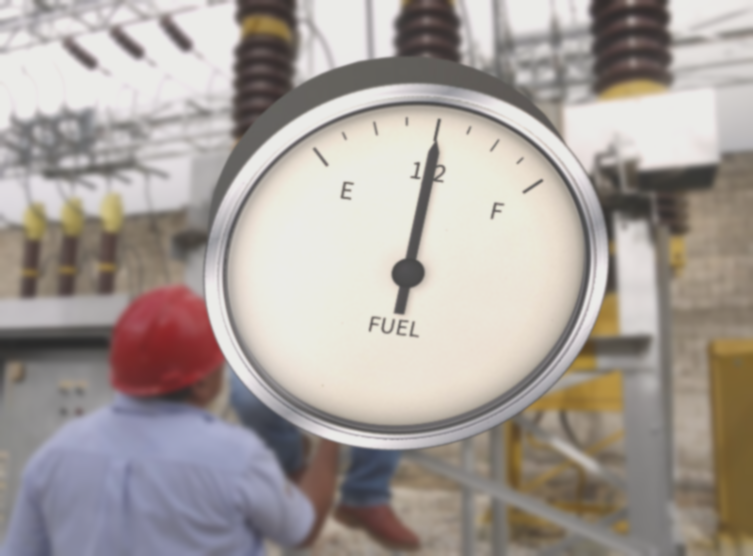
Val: 0.5
